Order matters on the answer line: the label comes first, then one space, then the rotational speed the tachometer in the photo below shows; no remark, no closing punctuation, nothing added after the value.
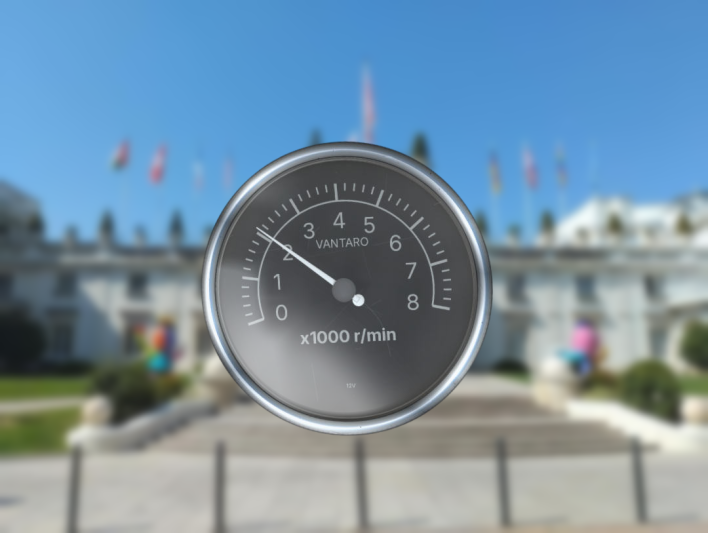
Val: 2100 rpm
